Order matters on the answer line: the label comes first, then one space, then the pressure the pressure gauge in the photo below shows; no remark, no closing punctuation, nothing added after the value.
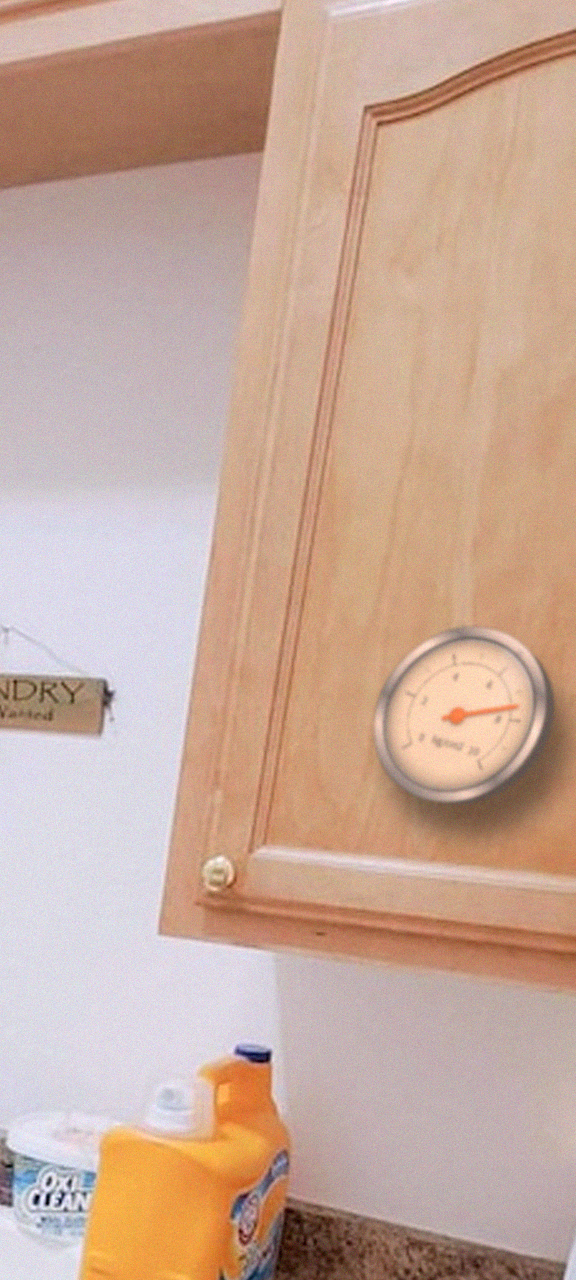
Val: 7.5 kg/cm²
